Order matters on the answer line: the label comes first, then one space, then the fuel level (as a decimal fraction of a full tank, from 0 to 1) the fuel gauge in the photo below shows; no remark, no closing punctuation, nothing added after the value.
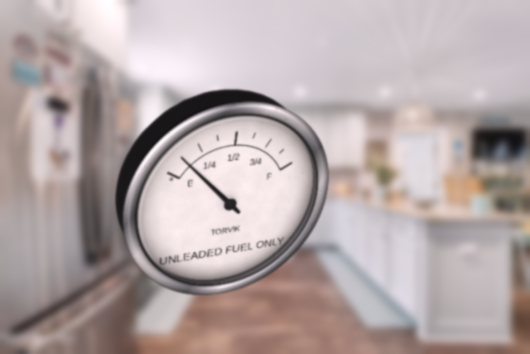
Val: 0.125
